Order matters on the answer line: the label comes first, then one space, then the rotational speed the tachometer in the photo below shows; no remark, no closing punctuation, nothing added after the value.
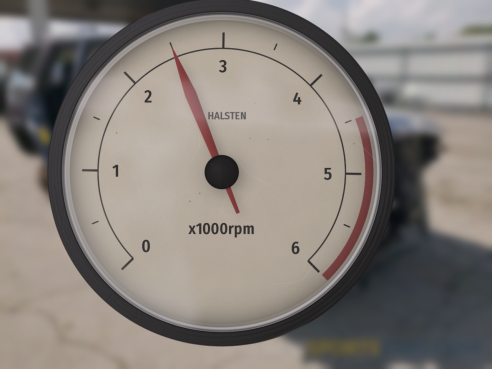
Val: 2500 rpm
